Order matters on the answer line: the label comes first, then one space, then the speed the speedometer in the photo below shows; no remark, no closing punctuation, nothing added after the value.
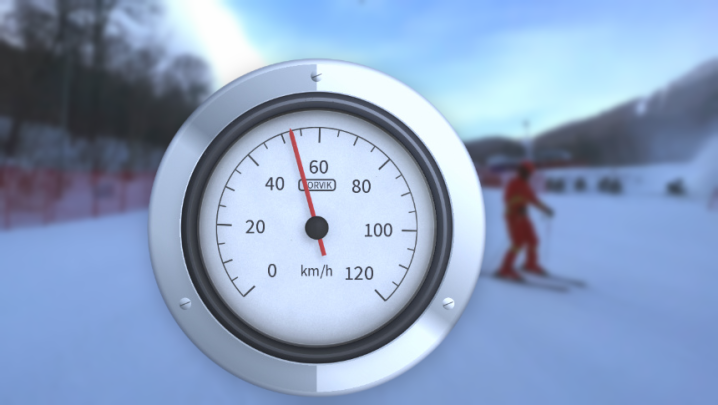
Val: 52.5 km/h
